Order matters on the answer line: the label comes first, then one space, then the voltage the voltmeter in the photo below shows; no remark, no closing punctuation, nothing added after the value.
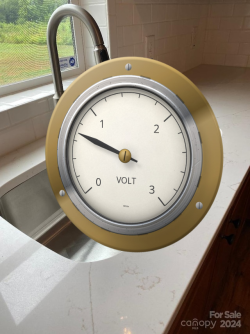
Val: 0.7 V
